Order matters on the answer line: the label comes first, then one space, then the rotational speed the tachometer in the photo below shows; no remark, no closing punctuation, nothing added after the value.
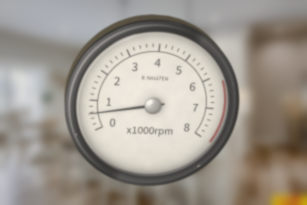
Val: 600 rpm
